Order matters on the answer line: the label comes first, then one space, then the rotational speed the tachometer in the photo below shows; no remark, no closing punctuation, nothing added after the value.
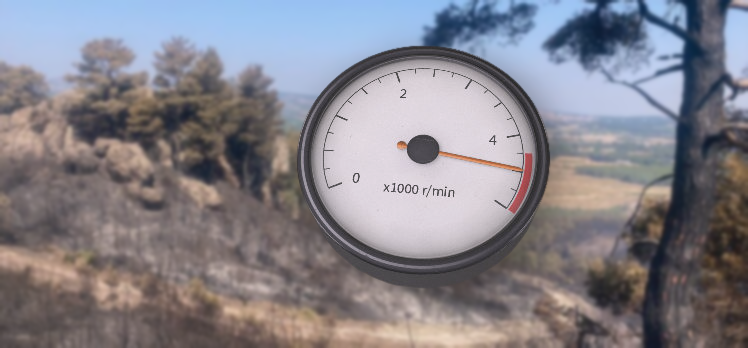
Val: 4500 rpm
